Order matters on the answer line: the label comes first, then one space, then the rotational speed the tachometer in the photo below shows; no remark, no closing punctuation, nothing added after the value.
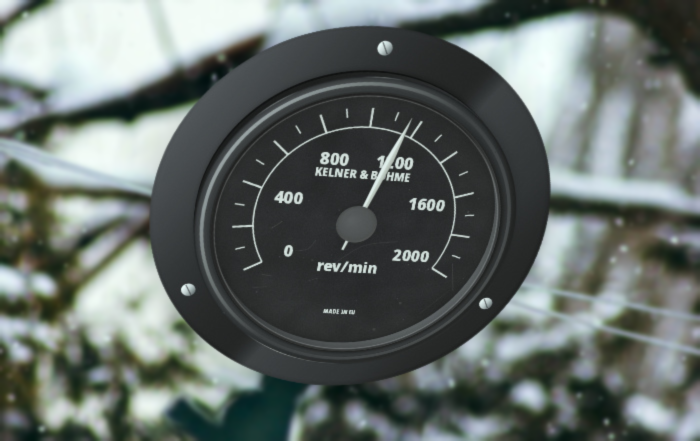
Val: 1150 rpm
